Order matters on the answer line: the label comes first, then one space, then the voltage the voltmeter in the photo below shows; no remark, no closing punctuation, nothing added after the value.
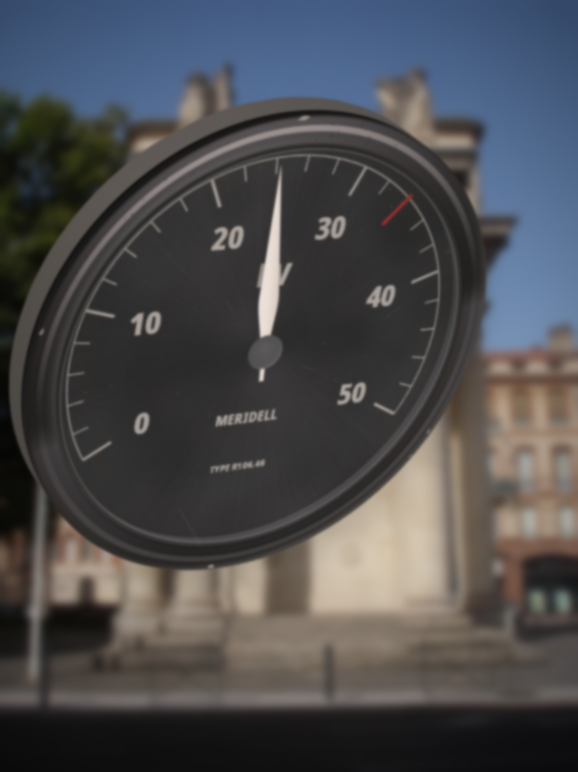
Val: 24 kV
